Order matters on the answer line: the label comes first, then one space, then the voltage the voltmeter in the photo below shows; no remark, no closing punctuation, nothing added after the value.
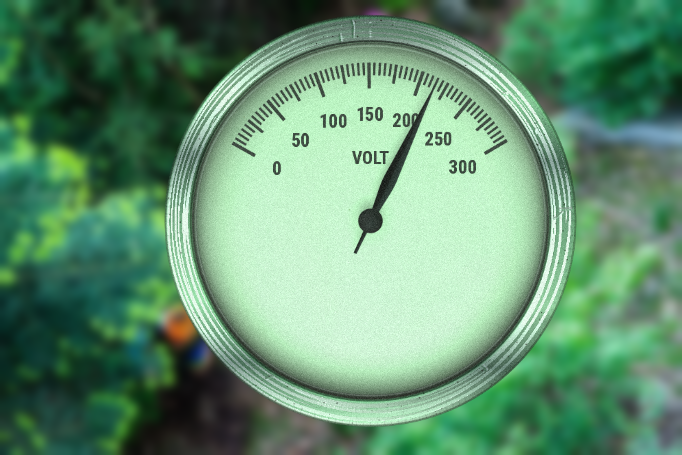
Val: 215 V
